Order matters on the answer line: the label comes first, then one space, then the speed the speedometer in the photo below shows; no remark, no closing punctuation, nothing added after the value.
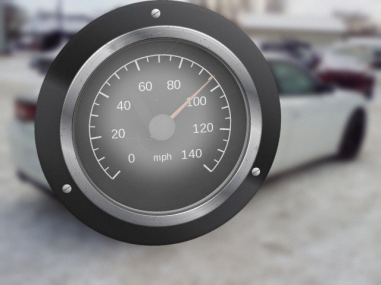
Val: 95 mph
